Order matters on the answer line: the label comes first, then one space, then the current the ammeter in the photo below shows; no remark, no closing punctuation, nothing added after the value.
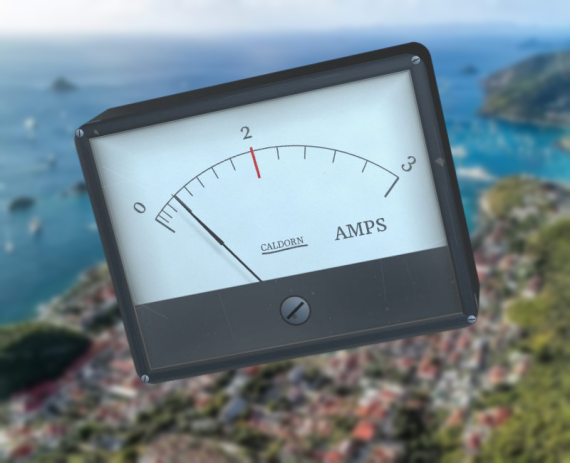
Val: 1 A
